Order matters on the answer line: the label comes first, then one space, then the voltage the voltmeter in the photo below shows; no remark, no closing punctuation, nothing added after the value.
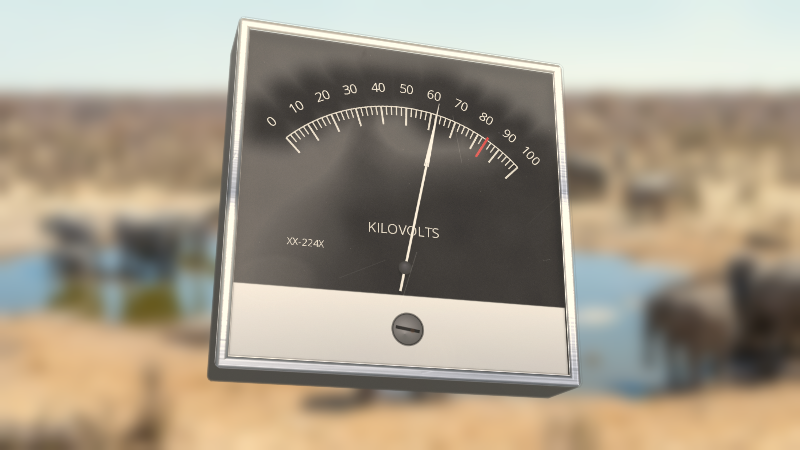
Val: 62 kV
